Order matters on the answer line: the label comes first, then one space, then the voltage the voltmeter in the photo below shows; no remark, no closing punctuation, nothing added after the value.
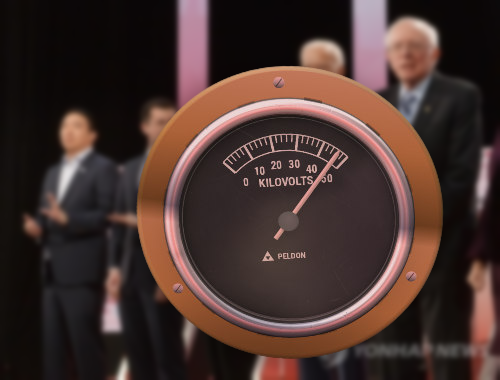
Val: 46 kV
